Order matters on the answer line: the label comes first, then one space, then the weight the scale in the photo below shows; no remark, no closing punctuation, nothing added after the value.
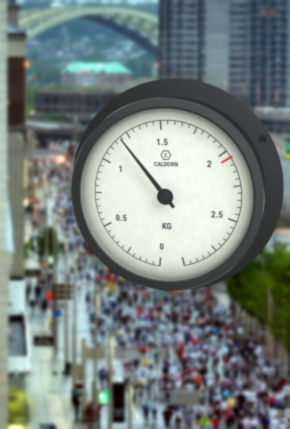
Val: 1.2 kg
